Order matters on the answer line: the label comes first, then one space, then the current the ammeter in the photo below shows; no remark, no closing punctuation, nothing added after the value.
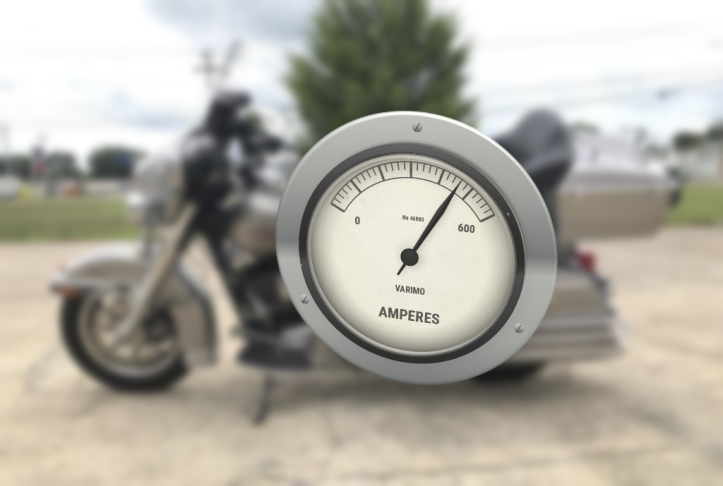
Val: 460 A
